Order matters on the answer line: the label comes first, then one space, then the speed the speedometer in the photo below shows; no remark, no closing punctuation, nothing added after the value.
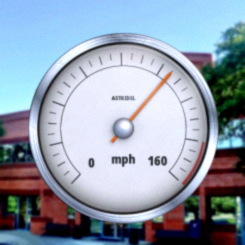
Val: 105 mph
